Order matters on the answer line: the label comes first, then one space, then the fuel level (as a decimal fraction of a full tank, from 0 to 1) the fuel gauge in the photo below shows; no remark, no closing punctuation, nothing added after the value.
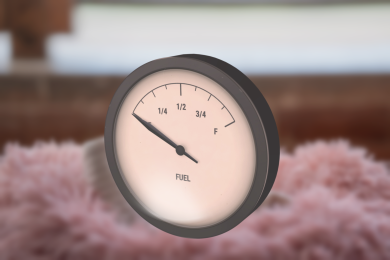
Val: 0
